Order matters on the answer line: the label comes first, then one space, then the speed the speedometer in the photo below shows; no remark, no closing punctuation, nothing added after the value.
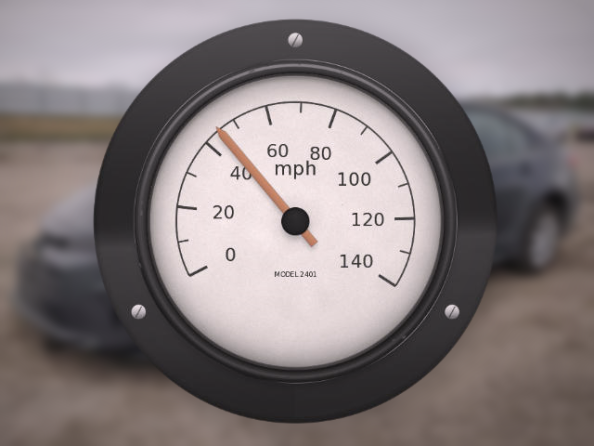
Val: 45 mph
